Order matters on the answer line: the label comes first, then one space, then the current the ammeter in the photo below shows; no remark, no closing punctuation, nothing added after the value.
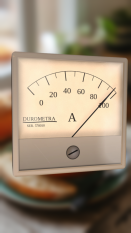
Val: 95 A
